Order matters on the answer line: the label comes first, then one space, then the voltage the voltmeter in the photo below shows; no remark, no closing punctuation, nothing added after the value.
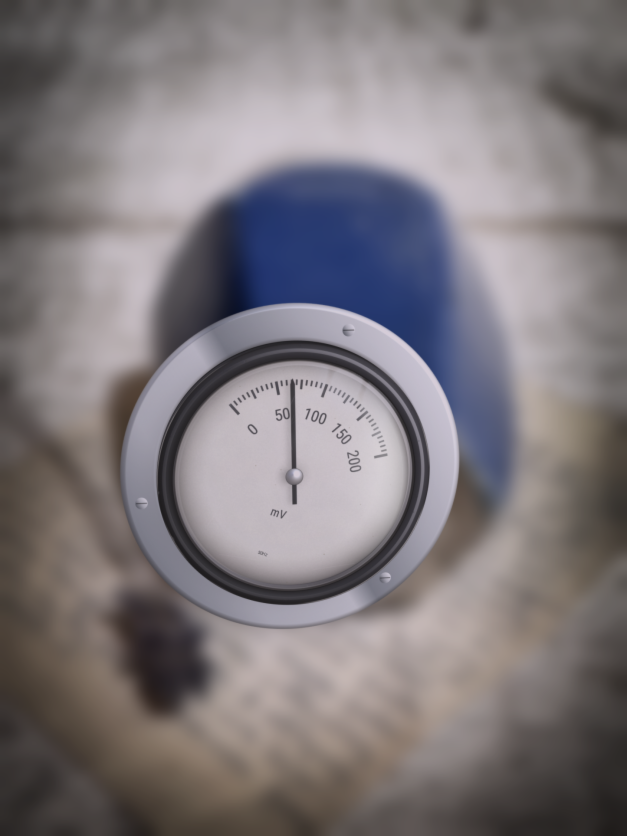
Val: 65 mV
